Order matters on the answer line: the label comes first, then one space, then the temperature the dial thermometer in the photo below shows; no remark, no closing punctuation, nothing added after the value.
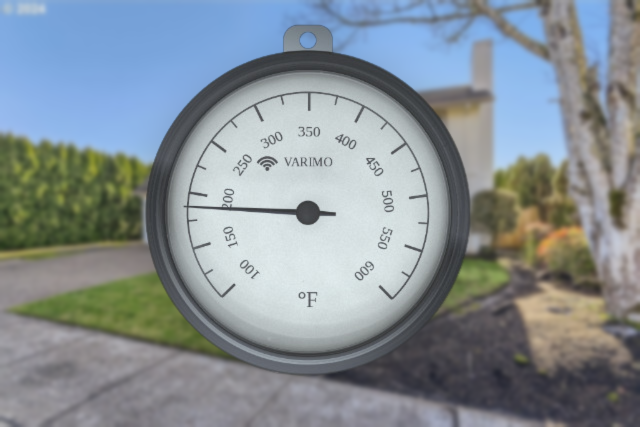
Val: 187.5 °F
